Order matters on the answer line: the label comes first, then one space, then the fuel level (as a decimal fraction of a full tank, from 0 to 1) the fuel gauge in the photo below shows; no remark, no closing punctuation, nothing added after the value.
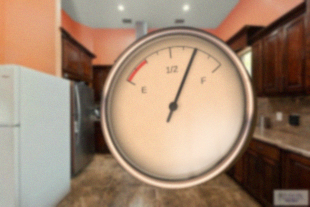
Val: 0.75
